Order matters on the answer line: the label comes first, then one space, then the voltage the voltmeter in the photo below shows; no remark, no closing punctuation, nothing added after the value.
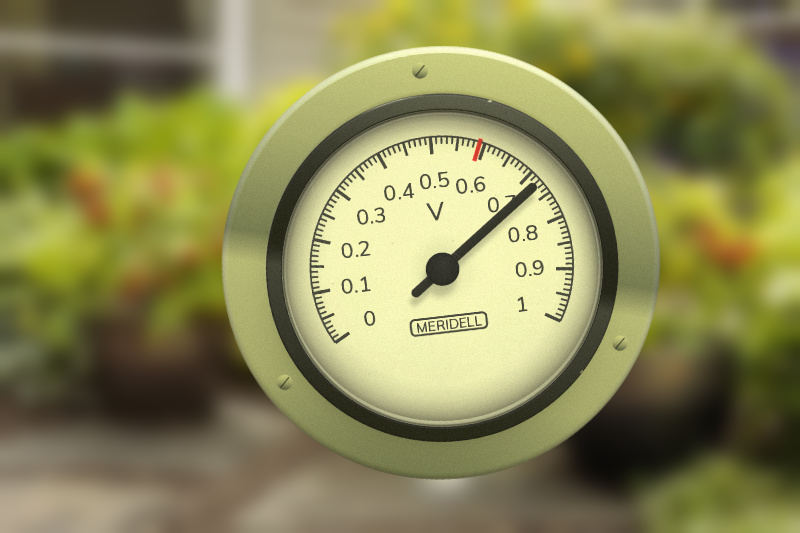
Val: 0.72 V
